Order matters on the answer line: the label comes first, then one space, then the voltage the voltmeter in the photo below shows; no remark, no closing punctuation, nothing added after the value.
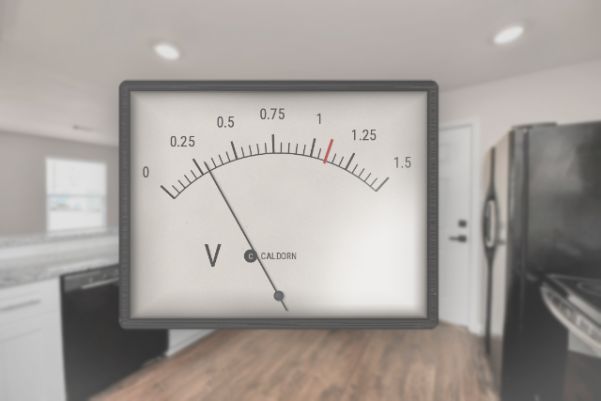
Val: 0.3 V
